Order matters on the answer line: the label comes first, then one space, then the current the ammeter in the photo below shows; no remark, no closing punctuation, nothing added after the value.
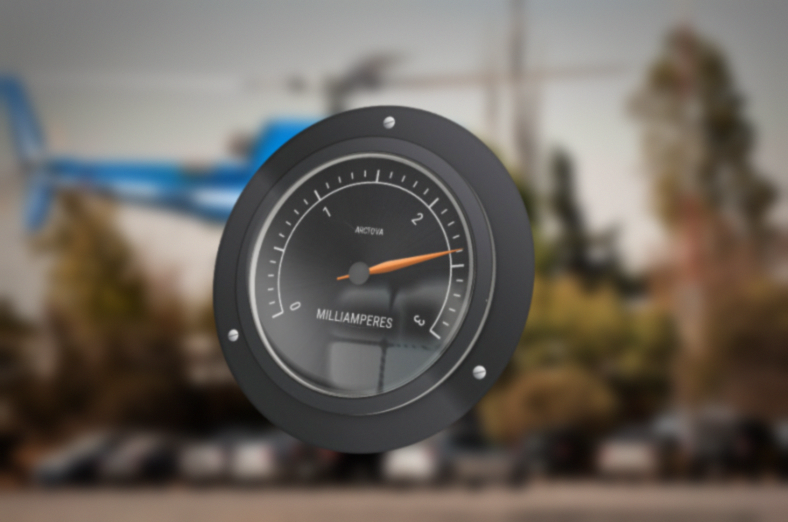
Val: 2.4 mA
